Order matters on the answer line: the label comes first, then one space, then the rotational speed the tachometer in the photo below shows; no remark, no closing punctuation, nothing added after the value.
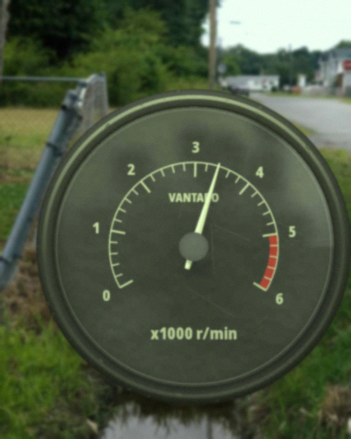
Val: 3400 rpm
